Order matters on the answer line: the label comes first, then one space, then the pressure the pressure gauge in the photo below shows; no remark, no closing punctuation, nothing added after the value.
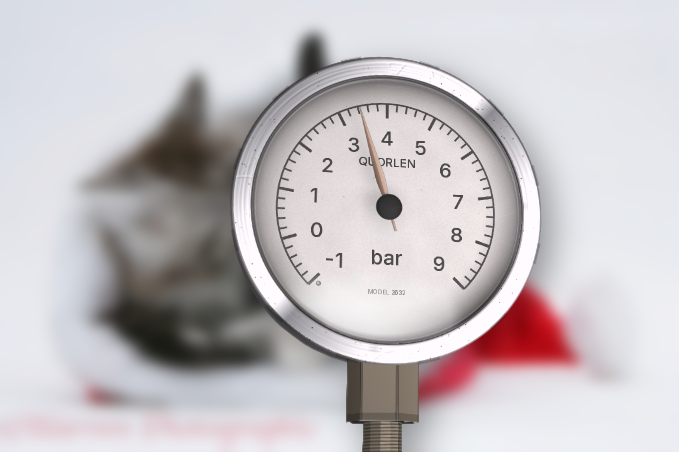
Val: 3.4 bar
